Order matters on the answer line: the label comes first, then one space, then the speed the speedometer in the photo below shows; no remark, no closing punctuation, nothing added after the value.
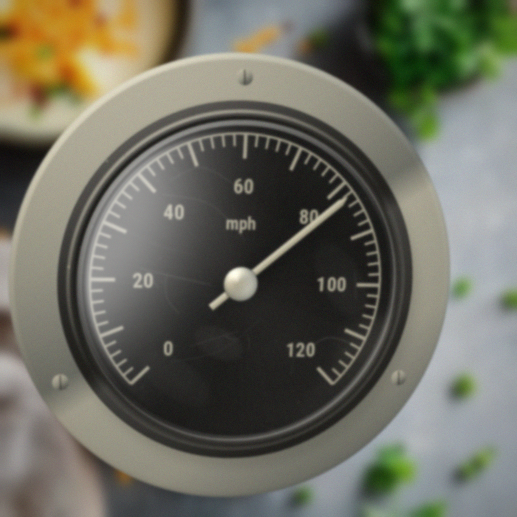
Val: 82 mph
